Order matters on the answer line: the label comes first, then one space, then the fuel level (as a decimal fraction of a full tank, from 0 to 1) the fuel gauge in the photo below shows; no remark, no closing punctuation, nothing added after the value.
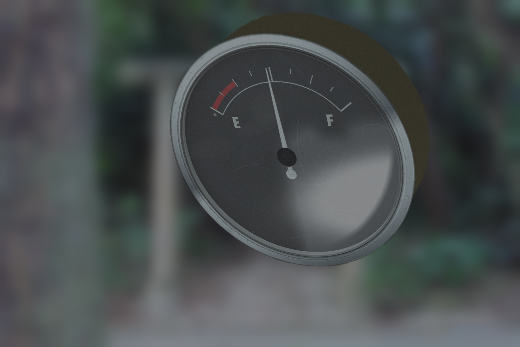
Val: 0.5
